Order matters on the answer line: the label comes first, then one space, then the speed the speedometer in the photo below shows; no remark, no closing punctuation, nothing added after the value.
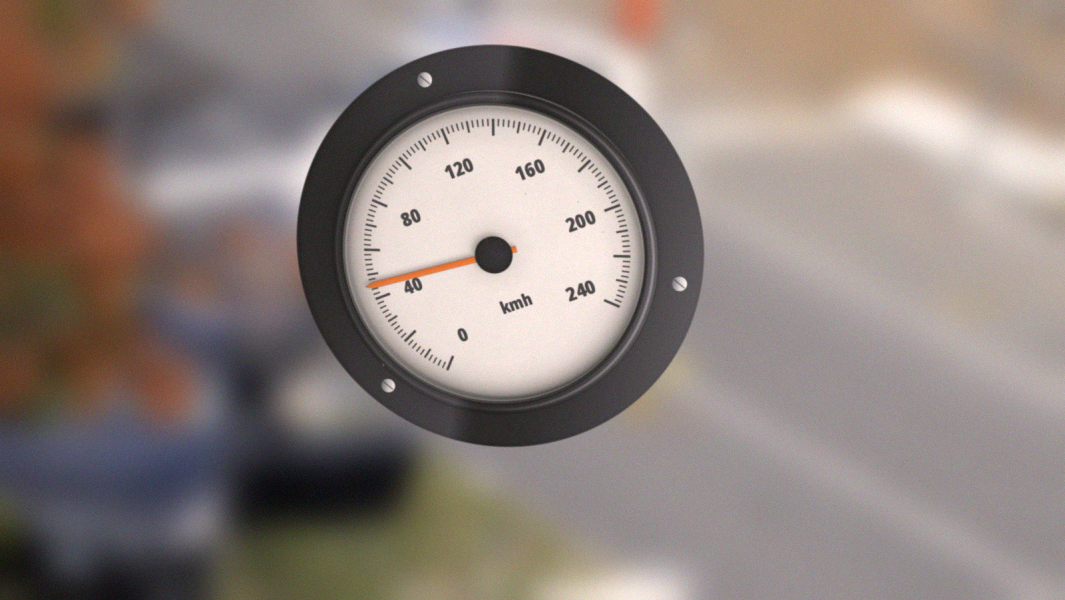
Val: 46 km/h
